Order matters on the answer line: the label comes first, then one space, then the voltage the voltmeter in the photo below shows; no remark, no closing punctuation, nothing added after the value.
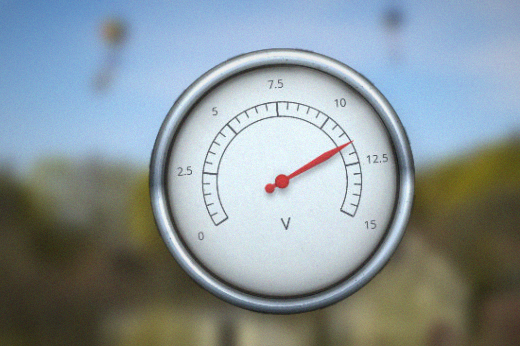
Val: 11.5 V
